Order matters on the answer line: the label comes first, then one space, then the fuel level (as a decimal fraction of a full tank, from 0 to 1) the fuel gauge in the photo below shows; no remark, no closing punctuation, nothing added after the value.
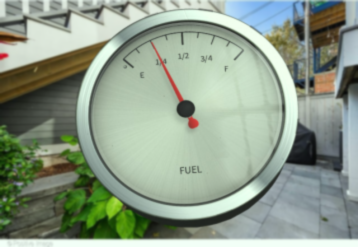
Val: 0.25
